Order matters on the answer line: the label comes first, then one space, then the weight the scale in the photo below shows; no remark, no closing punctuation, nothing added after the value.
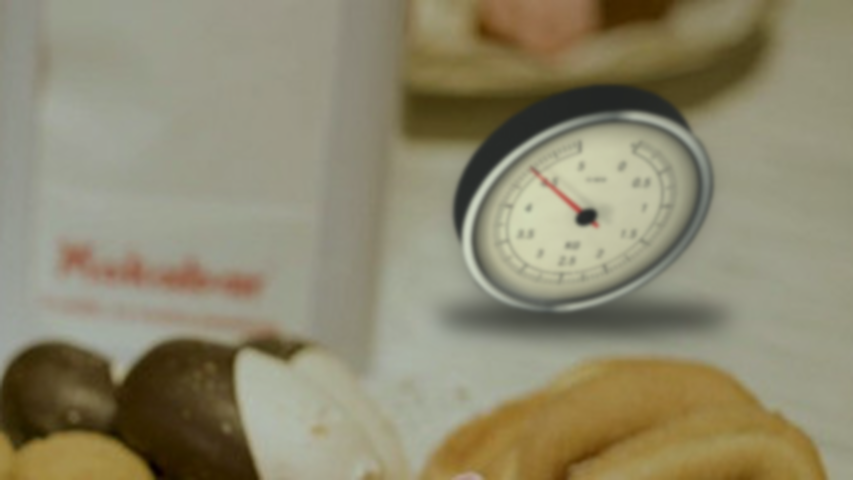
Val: 4.5 kg
